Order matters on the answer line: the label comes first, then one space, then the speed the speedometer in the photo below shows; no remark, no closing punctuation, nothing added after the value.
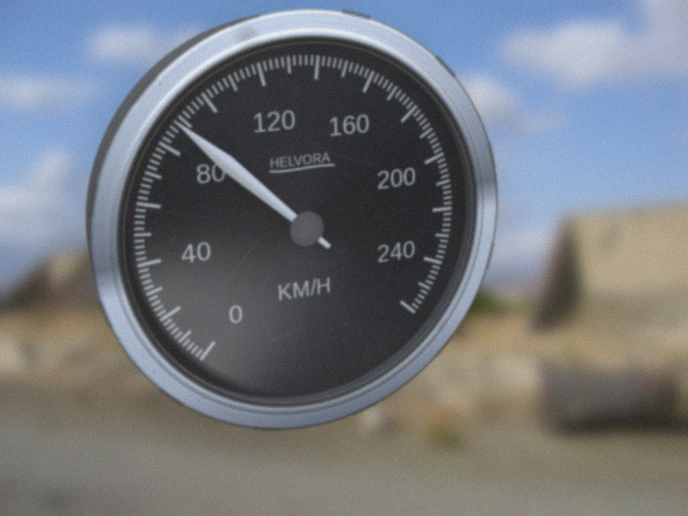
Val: 88 km/h
